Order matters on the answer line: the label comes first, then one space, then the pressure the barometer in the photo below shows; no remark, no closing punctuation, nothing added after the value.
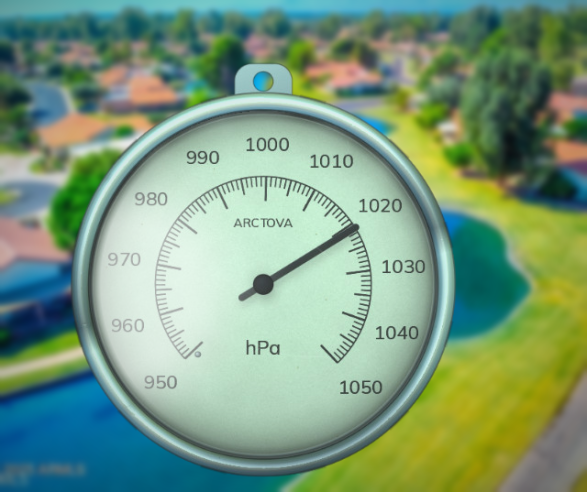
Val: 1021 hPa
